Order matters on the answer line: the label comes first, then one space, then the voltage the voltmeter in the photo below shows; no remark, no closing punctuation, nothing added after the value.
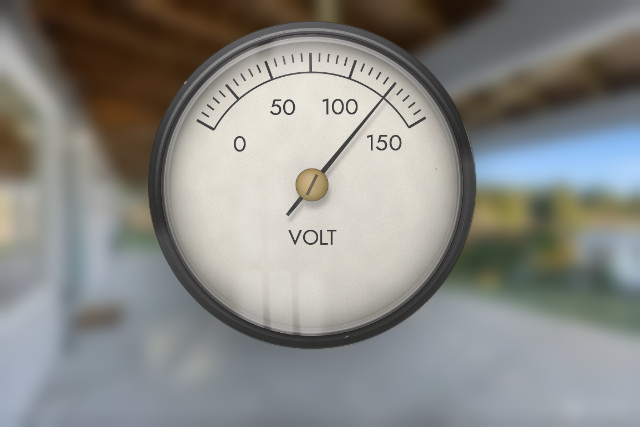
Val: 125 V
